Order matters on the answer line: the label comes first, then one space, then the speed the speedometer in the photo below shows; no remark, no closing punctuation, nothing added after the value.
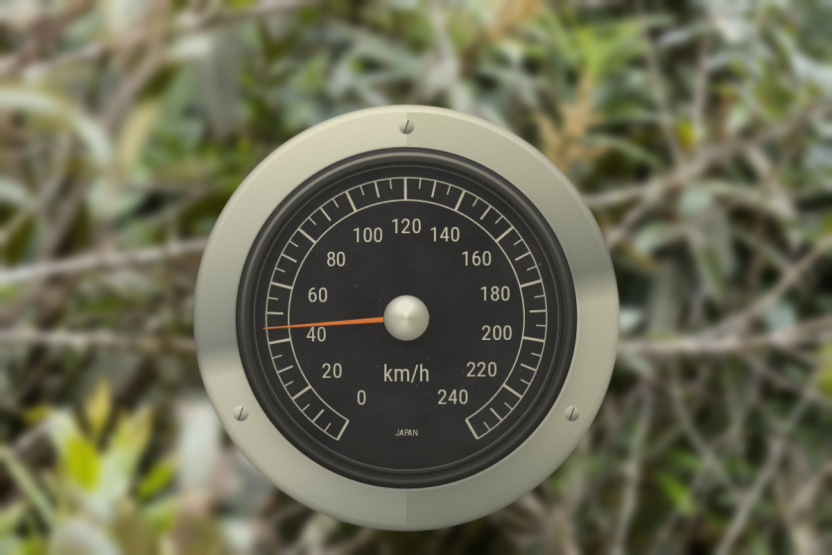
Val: 45 km/h
